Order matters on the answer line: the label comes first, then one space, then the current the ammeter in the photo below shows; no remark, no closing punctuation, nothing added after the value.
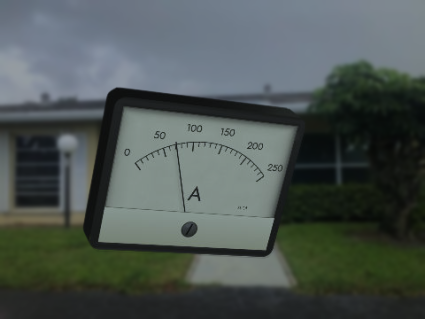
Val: 70 A
